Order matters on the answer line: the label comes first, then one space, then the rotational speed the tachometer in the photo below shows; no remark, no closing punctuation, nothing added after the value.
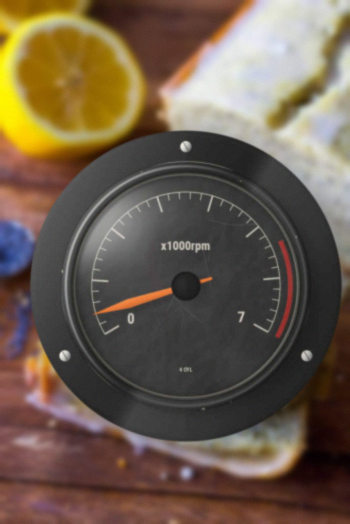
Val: 400 rpm
